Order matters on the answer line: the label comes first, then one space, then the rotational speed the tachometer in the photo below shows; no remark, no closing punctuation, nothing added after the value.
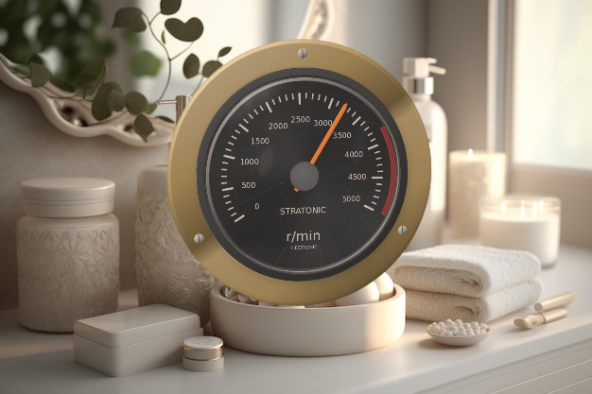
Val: 3200 rpm
